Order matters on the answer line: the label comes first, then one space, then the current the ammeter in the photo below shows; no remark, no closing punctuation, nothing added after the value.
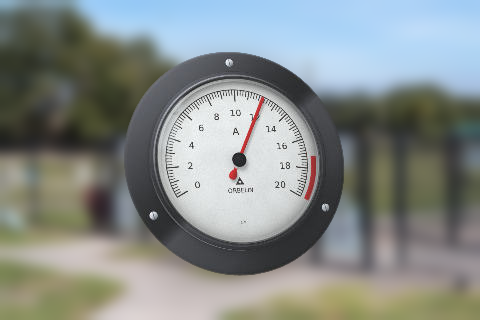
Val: 12 A
